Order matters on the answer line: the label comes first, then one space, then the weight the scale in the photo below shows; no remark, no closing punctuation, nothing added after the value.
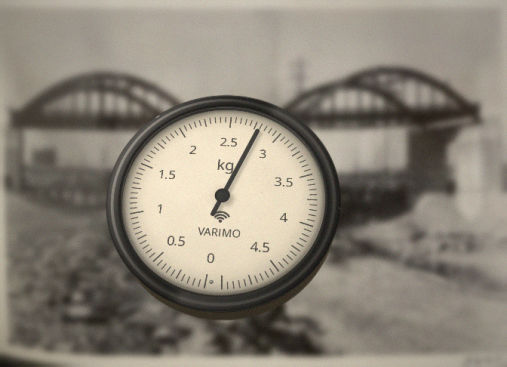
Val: 2.8 kg
